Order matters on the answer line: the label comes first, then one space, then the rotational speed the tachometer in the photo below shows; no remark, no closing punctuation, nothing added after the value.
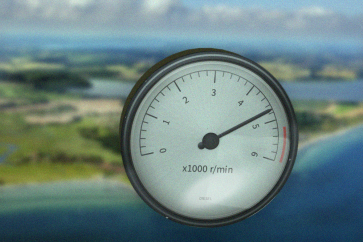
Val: 4700 rpm
